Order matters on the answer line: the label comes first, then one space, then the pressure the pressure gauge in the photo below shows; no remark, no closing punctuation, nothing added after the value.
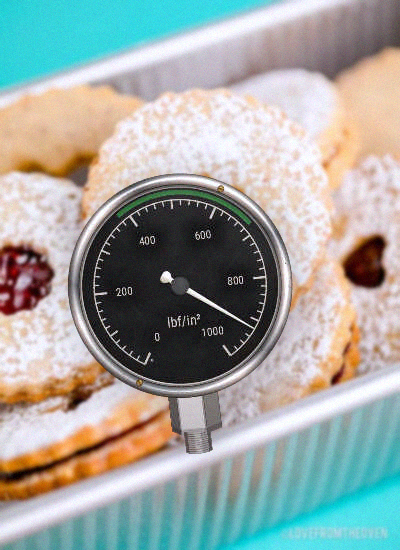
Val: 920 psi
